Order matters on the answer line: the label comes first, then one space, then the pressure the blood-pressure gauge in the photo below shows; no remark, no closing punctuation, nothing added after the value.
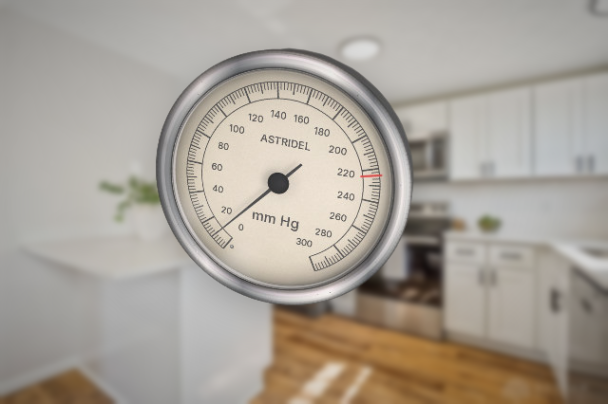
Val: 10 mmHg
